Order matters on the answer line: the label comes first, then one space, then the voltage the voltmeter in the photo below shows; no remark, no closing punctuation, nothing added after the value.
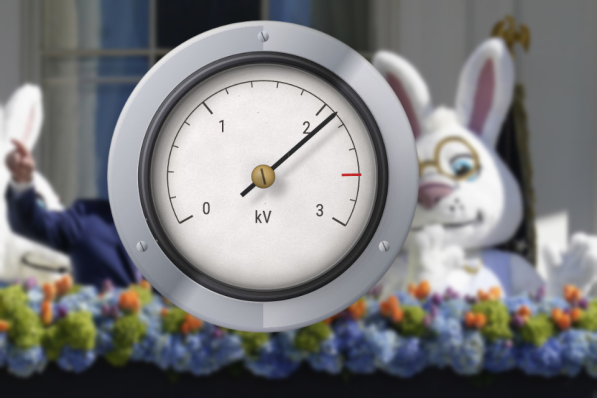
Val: 2.1 kV
